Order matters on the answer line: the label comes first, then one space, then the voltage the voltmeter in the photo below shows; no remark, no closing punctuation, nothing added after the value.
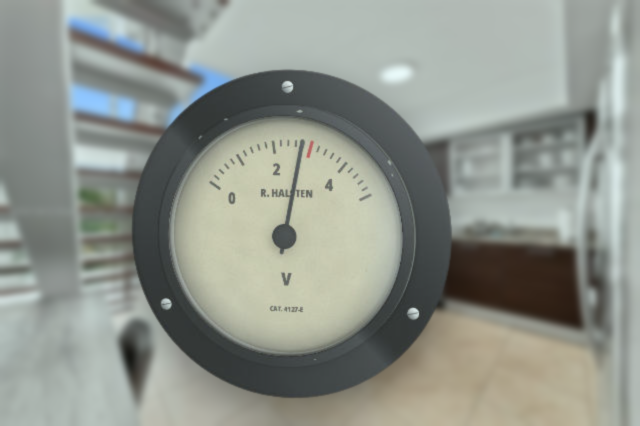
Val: 2.8 V
